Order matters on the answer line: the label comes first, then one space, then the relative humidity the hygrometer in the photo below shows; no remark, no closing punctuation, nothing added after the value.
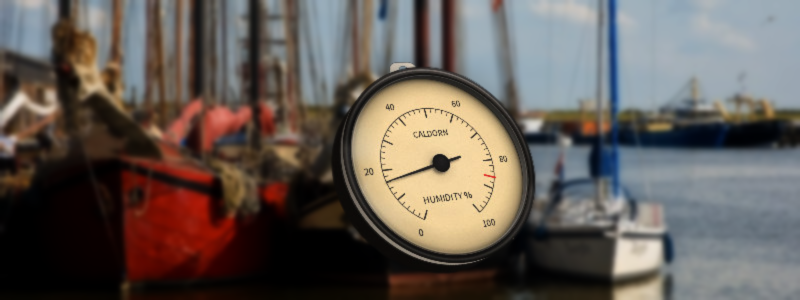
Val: 16 %
